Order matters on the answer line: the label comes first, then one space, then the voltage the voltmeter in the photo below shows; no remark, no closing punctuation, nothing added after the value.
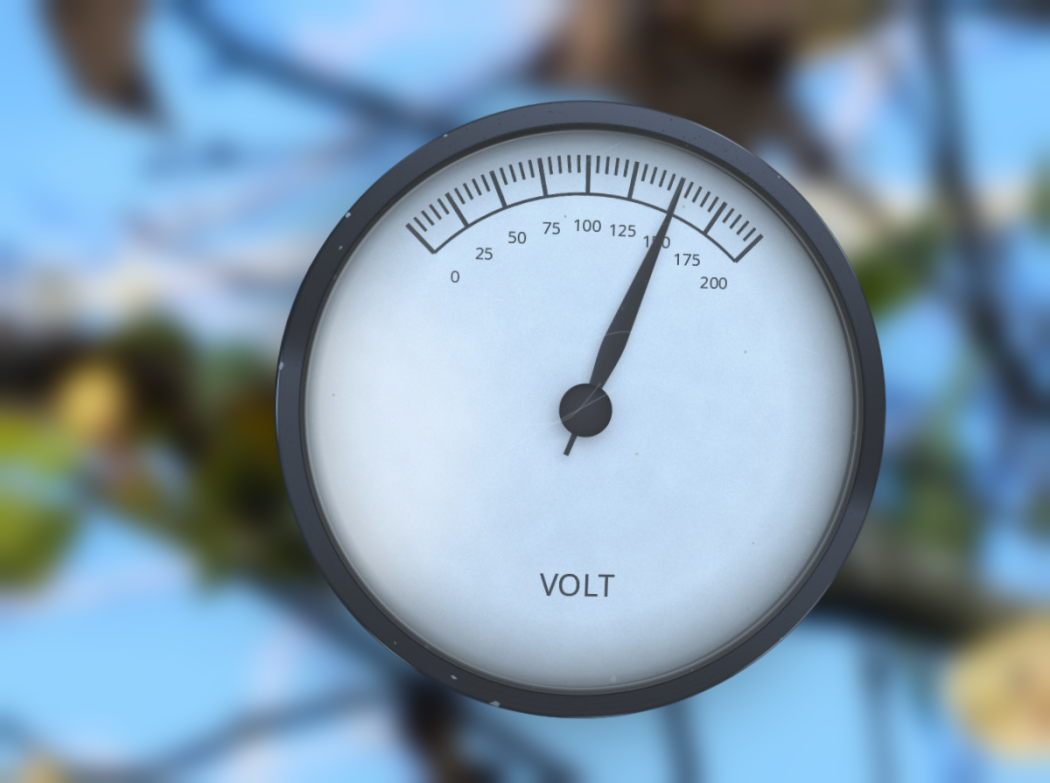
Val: 150 V
